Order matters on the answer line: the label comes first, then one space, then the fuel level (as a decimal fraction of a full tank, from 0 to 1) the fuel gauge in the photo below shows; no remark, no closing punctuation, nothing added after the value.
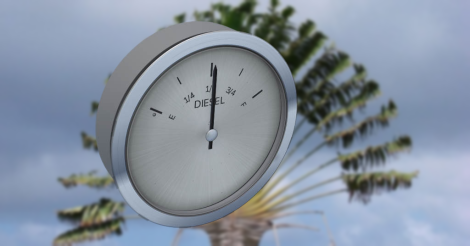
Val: 0.5
